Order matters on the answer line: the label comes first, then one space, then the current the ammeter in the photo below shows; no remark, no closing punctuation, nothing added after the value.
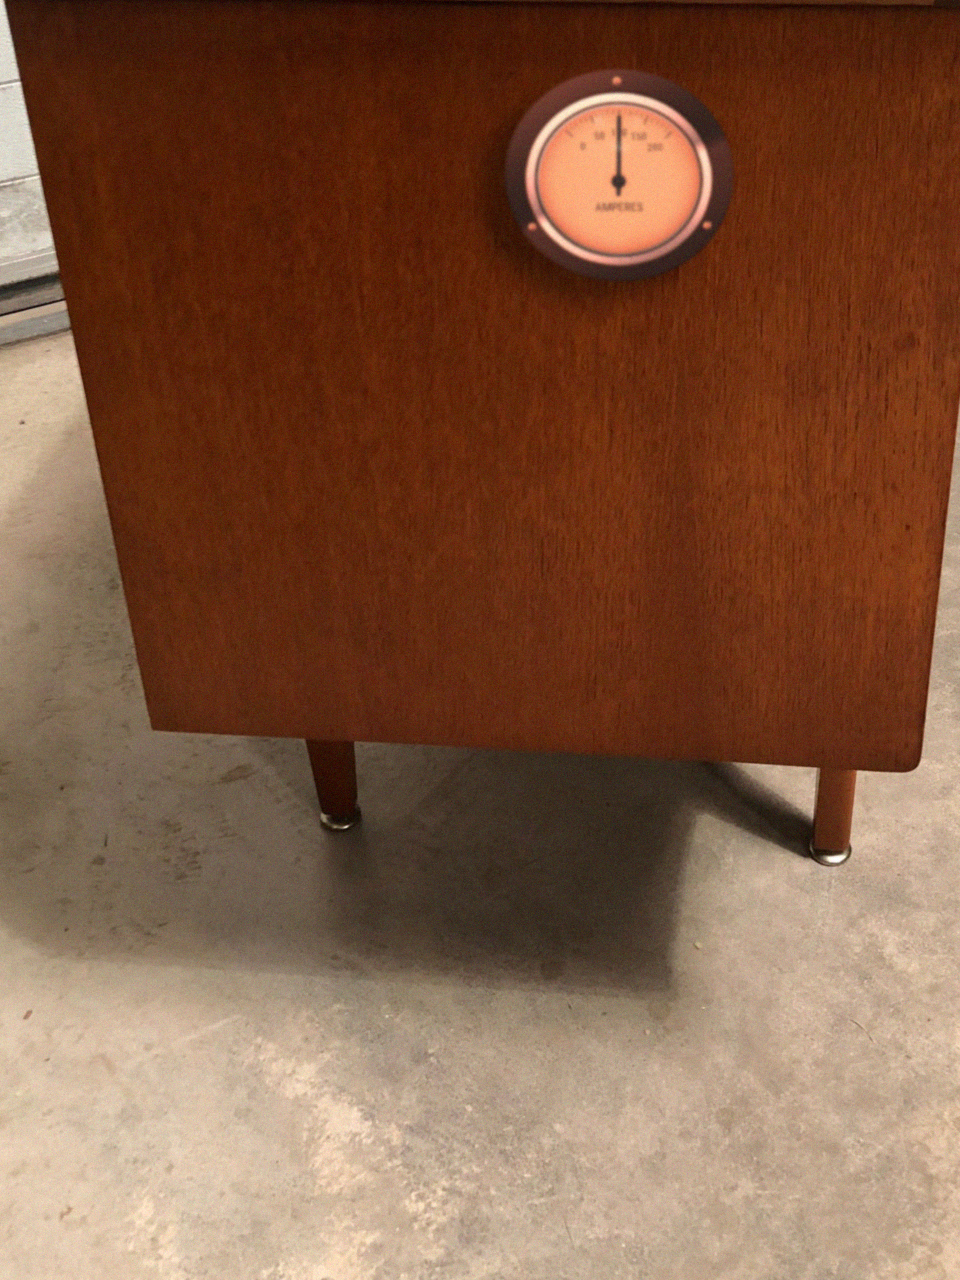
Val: 100 A
